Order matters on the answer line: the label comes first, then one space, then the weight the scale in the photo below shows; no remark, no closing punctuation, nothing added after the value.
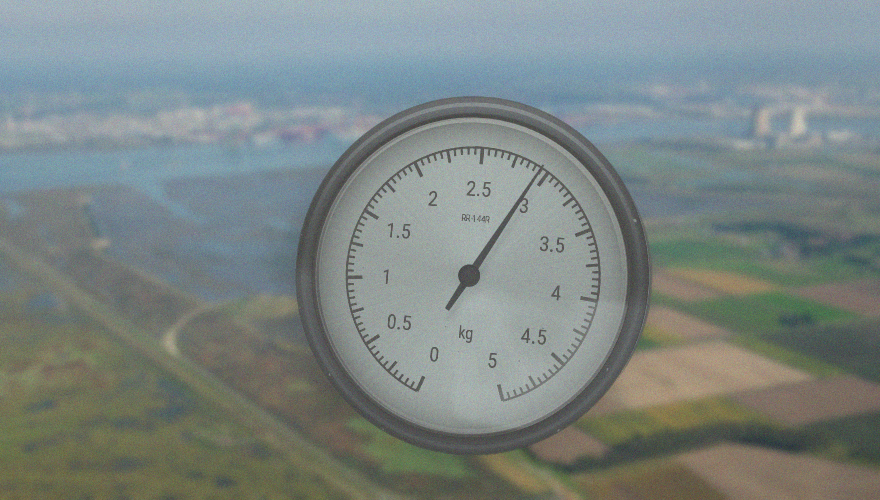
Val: 2.95 kg
